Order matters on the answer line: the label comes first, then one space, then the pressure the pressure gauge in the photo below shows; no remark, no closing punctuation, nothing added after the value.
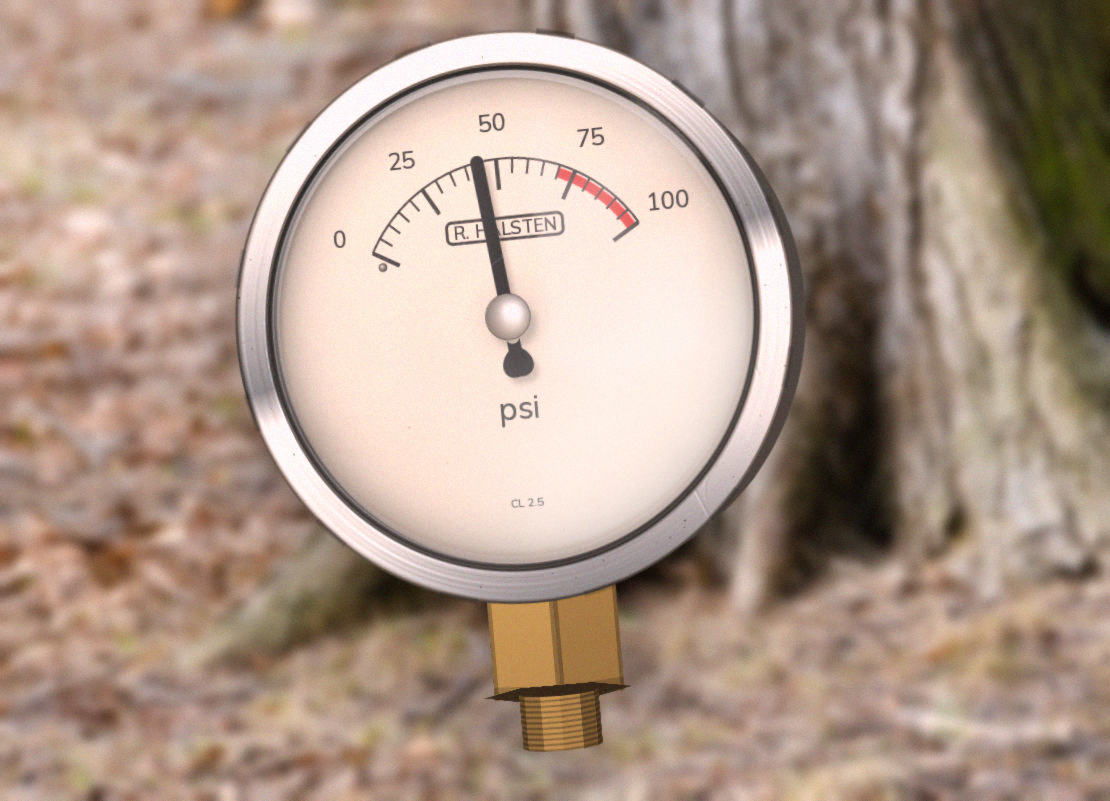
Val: 45 psi
